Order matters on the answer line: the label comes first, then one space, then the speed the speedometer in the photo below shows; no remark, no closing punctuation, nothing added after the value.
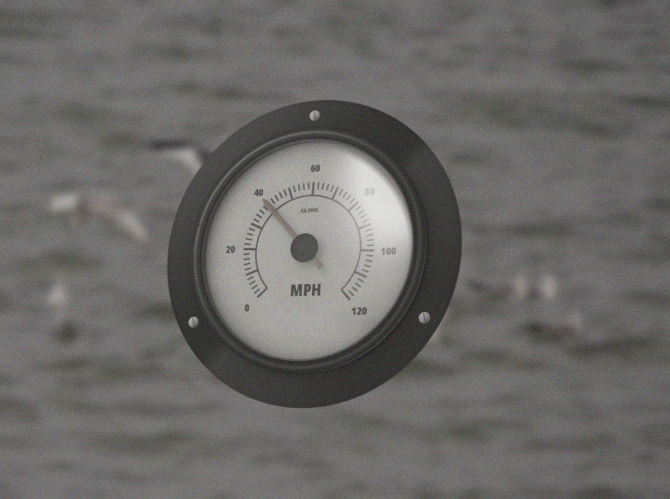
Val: 40 mph
